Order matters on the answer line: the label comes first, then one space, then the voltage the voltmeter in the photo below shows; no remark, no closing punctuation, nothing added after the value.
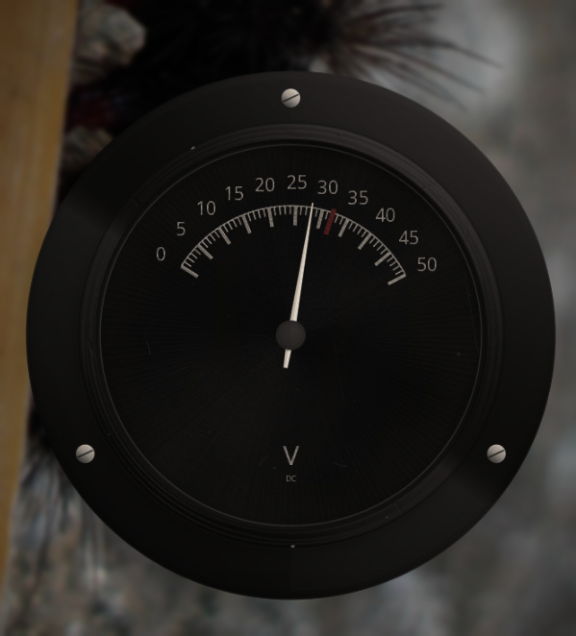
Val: 28 V
